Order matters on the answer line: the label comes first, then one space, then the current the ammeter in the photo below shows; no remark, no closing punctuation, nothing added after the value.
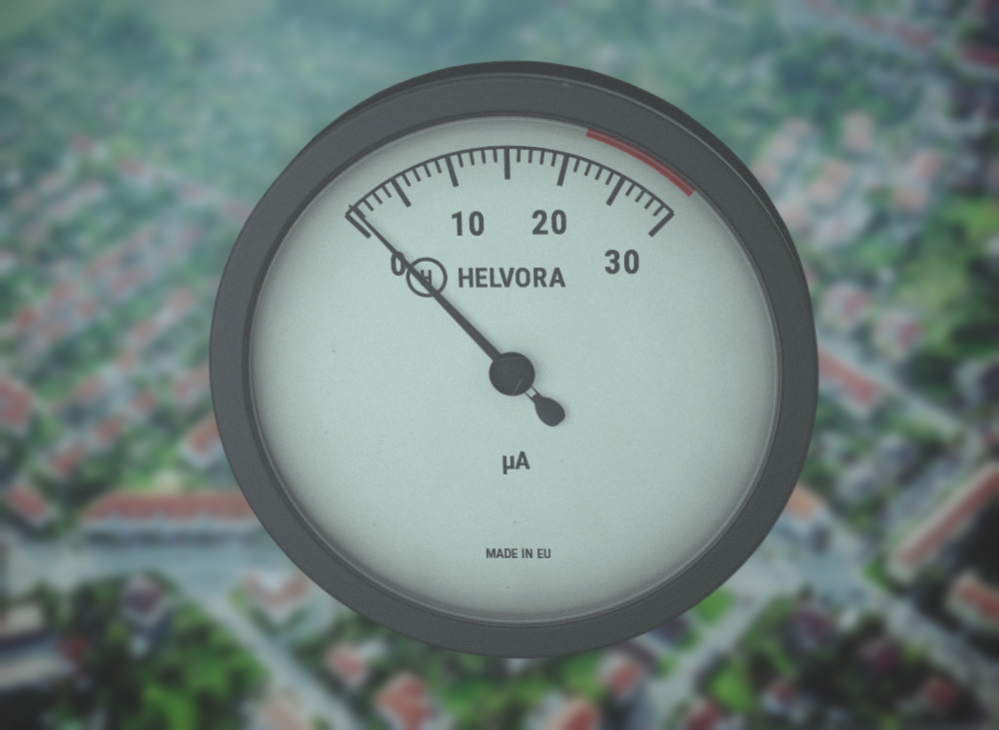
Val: 1 µA
